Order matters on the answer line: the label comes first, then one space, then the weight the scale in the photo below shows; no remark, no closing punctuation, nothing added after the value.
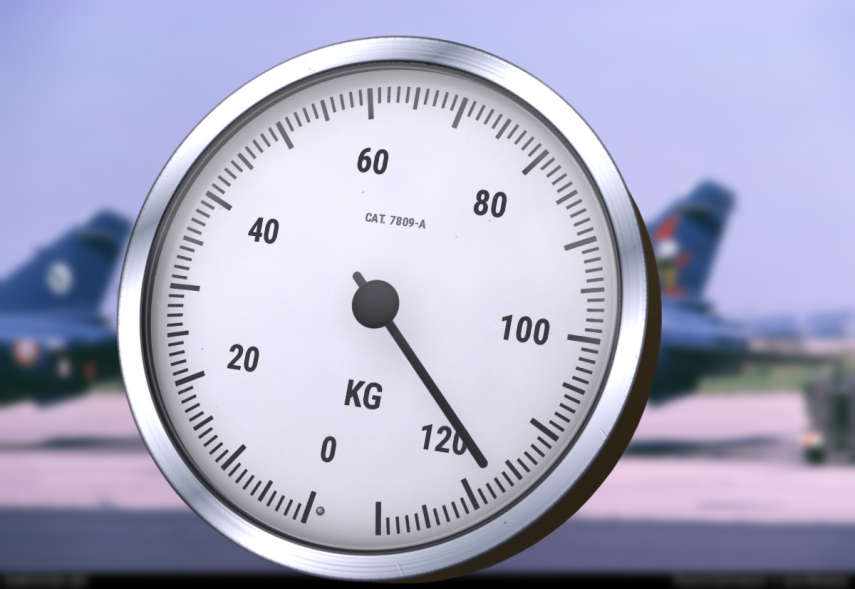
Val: 117 kg
